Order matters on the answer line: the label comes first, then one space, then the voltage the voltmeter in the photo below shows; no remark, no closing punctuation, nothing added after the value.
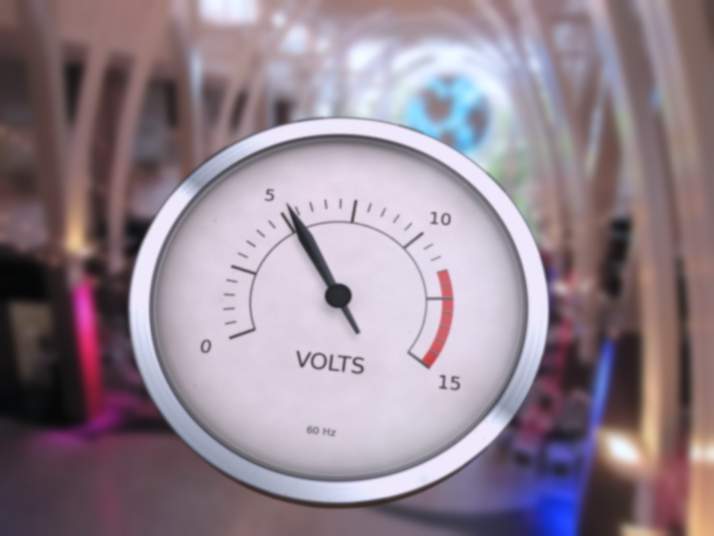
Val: 5.25 V
